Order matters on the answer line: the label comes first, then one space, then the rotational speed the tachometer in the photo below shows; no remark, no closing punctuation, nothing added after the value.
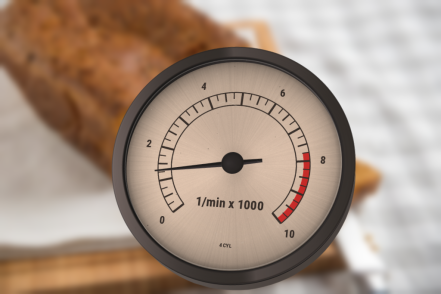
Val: 1250 rpm
